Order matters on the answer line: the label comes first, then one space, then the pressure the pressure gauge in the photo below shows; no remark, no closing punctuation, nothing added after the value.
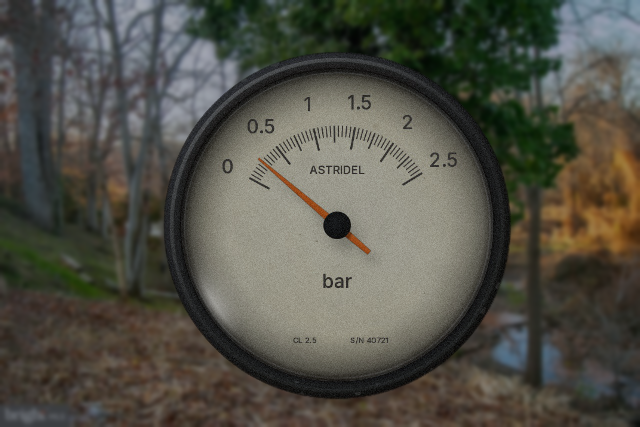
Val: 0.25 bar
